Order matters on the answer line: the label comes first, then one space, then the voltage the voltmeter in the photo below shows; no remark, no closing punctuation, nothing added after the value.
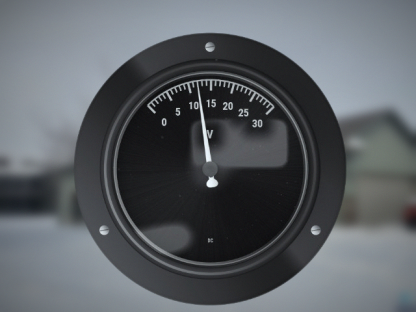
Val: 12 V
